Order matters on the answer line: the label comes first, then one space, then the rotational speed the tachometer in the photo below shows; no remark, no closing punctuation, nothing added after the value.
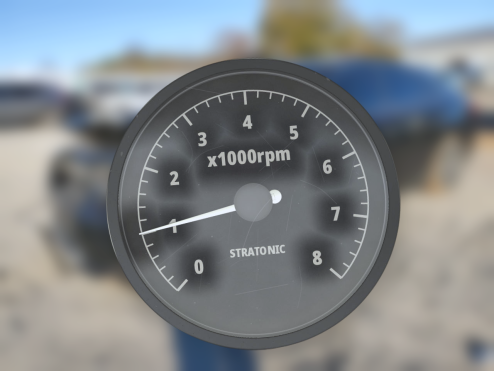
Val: 1000 rpm
